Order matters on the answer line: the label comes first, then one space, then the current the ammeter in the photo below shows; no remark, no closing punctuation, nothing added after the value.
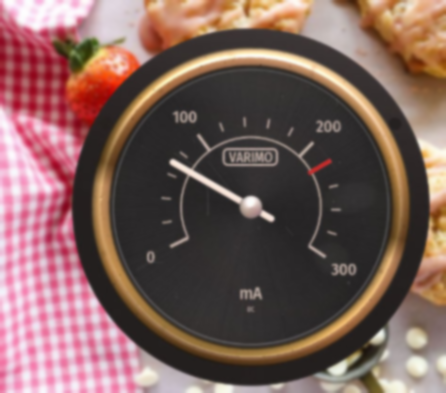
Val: 70 mA
